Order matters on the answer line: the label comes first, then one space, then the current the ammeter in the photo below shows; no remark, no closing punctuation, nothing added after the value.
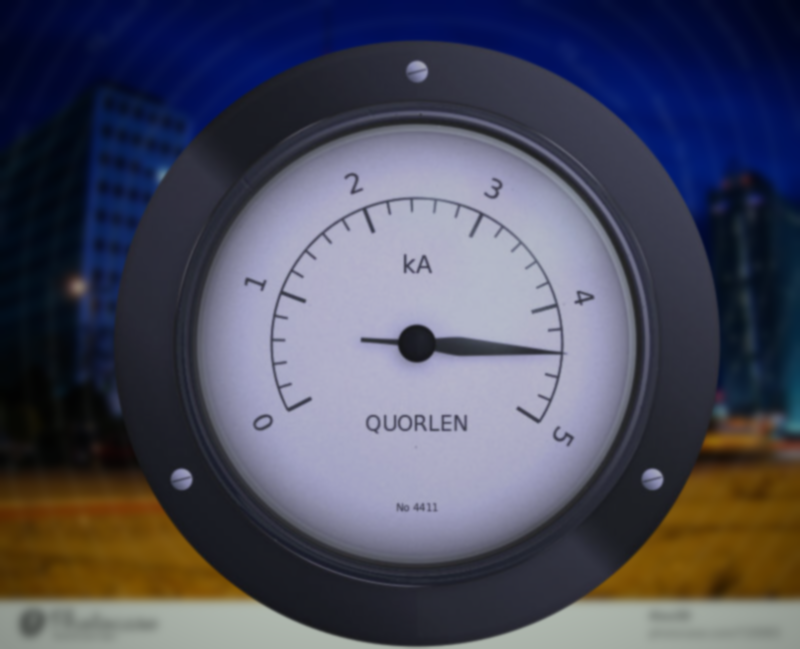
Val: 4.4 kA
